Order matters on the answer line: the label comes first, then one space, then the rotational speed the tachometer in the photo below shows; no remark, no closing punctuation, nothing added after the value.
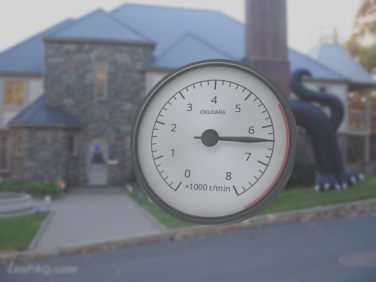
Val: 6400 rpm
